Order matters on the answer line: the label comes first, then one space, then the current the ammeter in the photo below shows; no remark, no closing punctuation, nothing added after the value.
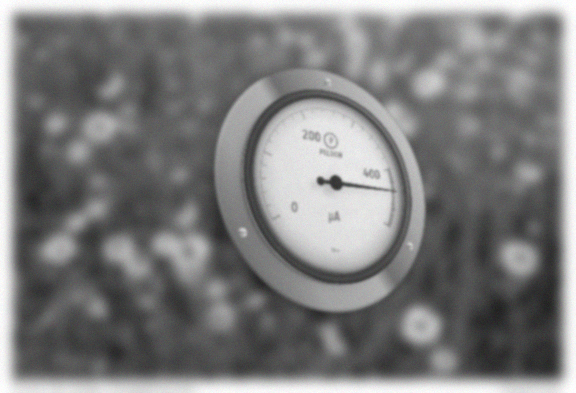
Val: 440 µA
